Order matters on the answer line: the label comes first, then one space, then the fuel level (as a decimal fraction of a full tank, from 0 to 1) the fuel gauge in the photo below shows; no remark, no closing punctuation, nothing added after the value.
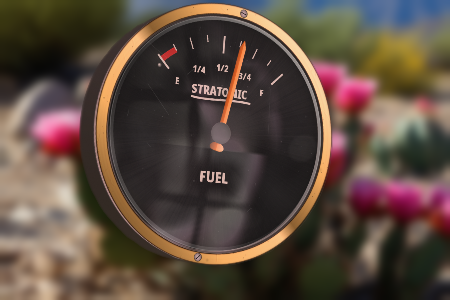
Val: 0.625
